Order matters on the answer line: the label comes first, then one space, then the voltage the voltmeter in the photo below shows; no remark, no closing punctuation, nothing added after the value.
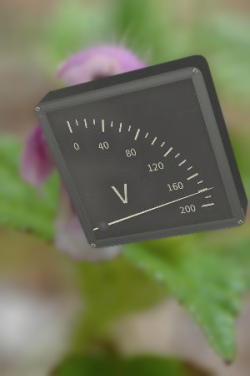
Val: 180 V
